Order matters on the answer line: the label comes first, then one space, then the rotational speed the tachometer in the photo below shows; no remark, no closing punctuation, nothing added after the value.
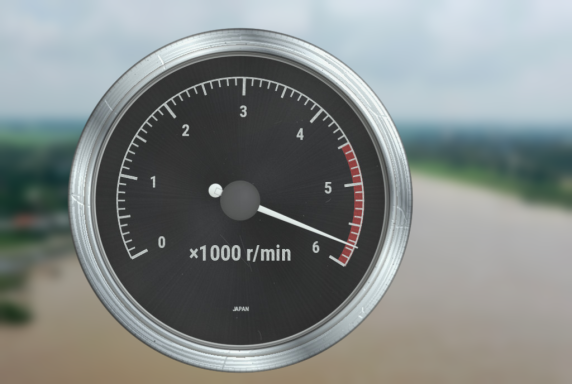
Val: 5750 rpm
